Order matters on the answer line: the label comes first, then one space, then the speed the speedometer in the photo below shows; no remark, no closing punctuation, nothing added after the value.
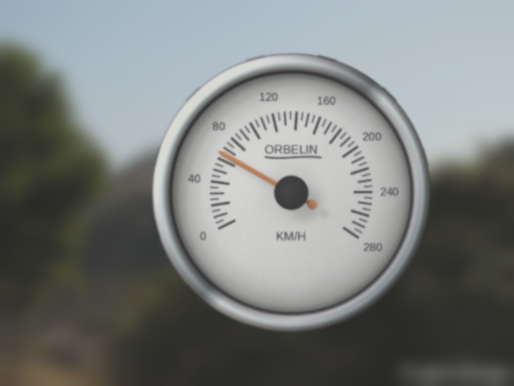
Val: 65 km/h
